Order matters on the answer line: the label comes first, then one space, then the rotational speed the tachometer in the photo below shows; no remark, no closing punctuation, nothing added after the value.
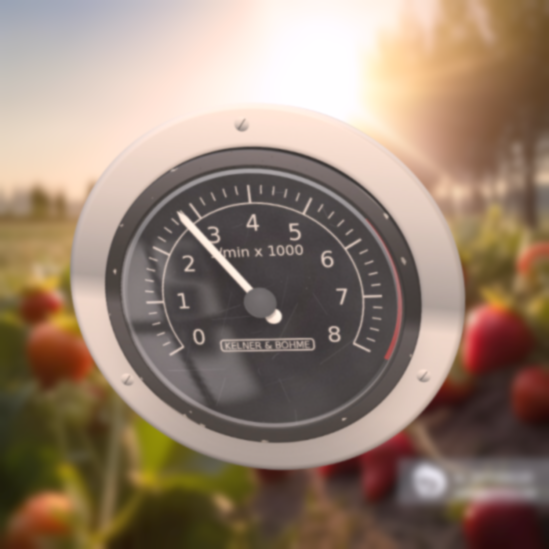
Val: 2800 rpm
